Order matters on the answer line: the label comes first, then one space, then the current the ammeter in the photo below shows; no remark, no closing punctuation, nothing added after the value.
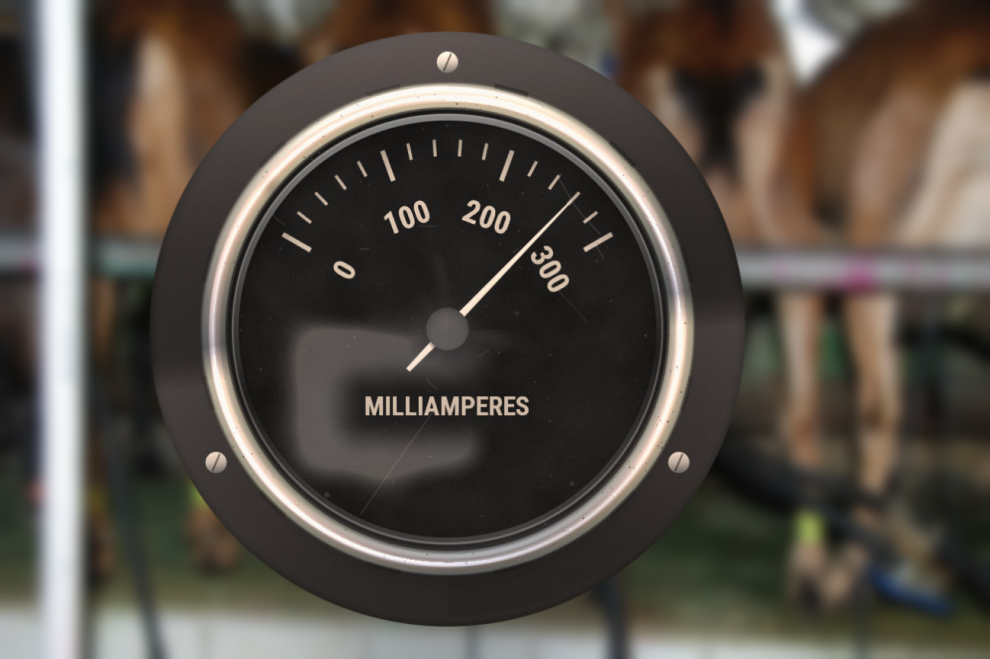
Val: 260 mA
